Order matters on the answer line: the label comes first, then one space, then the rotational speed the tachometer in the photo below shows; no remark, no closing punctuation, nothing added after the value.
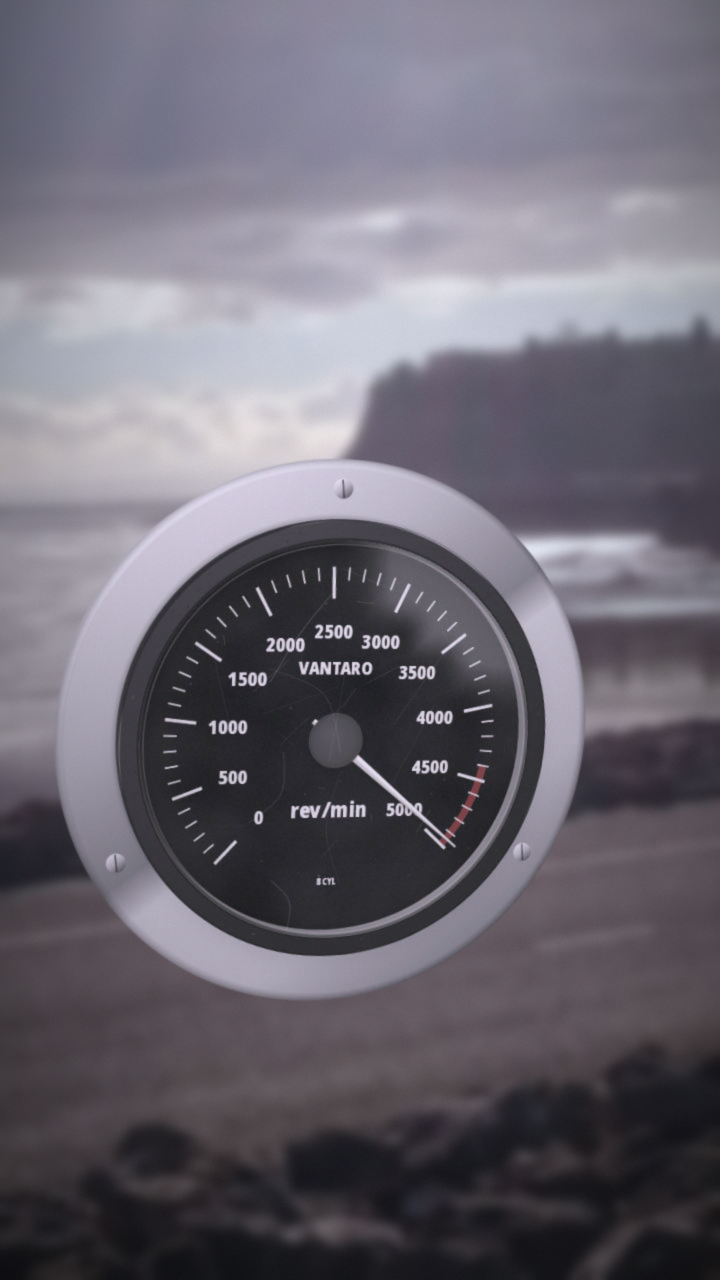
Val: 4950 rpm
